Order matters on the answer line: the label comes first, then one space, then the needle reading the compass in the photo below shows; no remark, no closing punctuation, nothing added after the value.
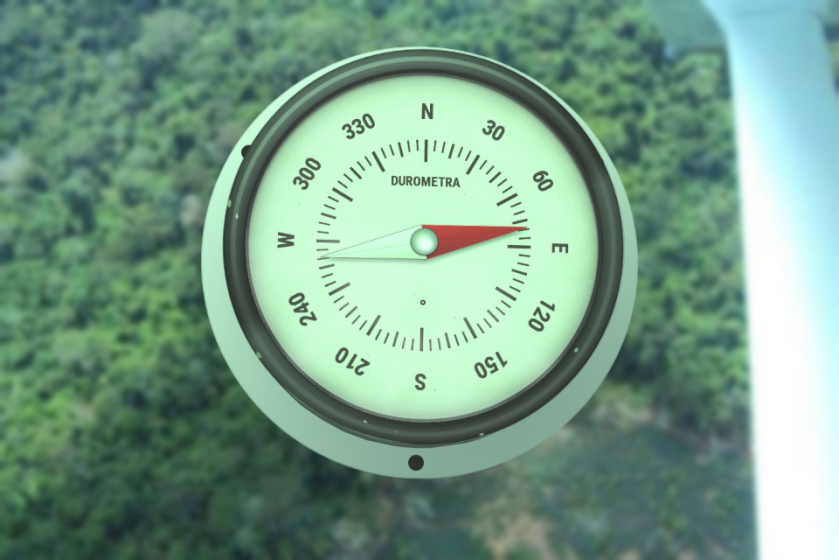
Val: 80 °
